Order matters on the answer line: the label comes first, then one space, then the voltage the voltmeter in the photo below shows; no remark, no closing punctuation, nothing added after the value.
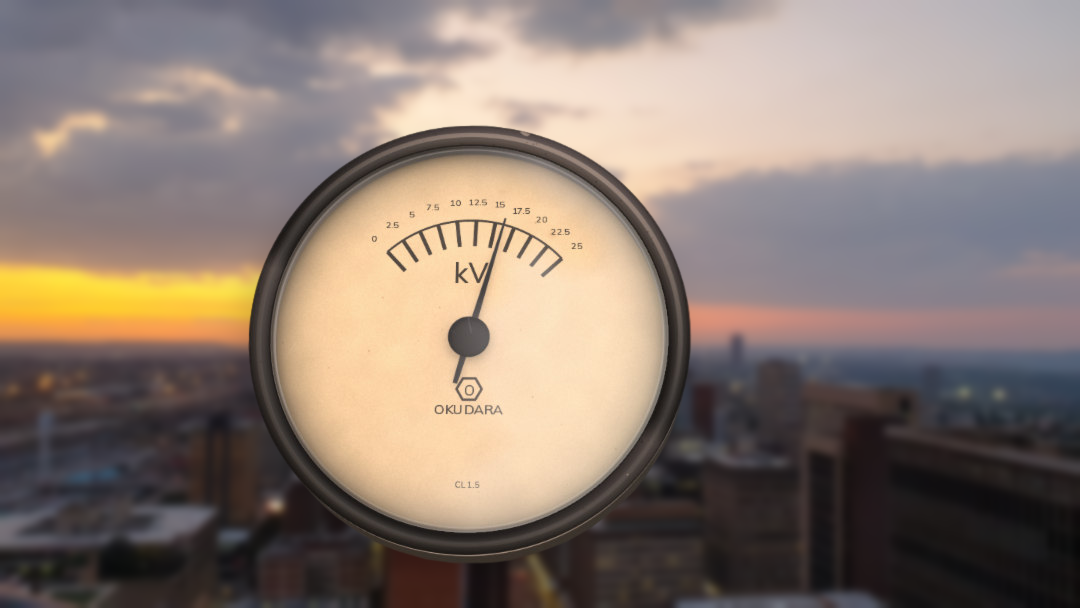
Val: 16.25 kV
